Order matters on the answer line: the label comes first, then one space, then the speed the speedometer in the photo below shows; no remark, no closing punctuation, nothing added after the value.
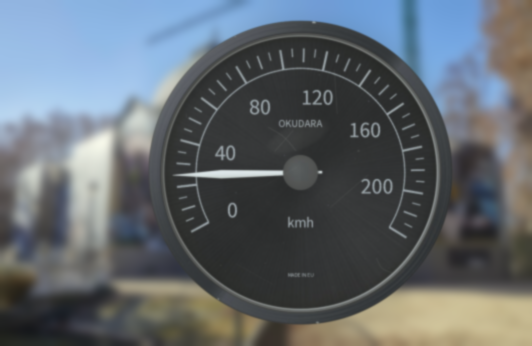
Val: 25 km/h
